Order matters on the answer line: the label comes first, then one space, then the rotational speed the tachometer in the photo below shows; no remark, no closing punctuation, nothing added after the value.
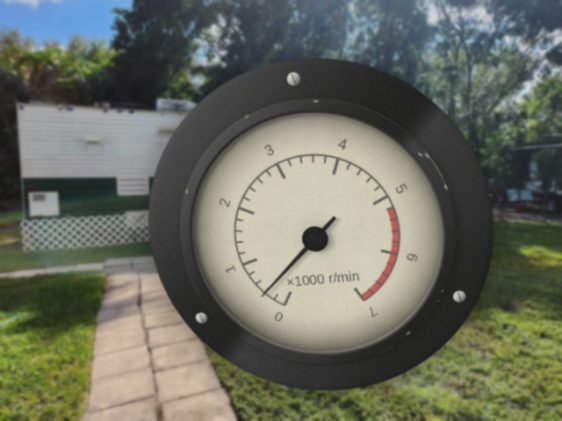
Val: 400 rpm
